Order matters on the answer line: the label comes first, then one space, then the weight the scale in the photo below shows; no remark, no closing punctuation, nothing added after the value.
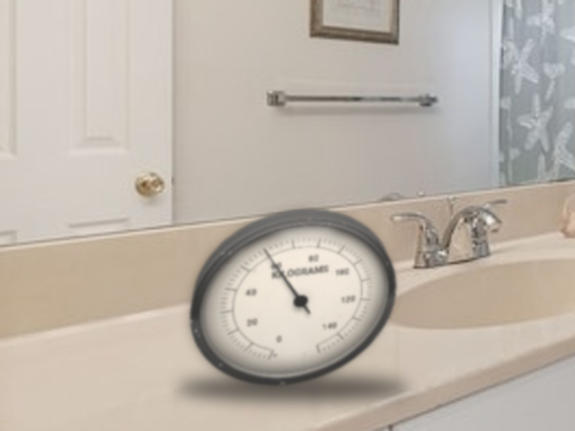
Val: 60 kg
